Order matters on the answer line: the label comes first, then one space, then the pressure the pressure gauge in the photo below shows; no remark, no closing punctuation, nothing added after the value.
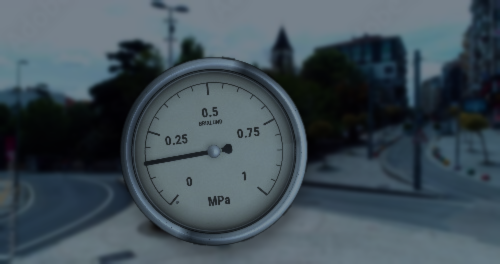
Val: 0.15 MPa
